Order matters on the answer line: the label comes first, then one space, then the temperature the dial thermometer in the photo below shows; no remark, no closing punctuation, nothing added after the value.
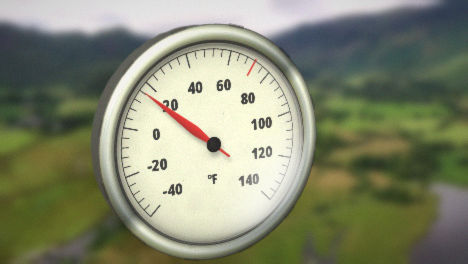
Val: 16 °F
